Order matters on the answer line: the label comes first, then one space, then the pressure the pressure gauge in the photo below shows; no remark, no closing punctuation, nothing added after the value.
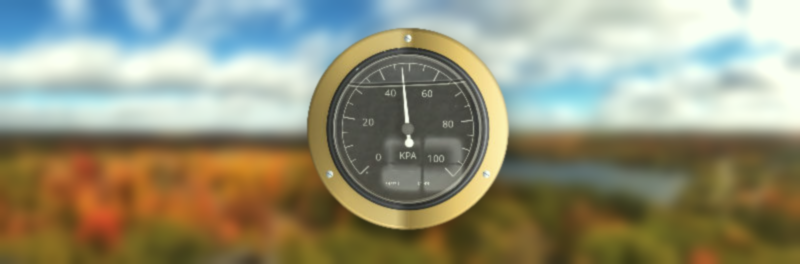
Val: 47.5 kPa
